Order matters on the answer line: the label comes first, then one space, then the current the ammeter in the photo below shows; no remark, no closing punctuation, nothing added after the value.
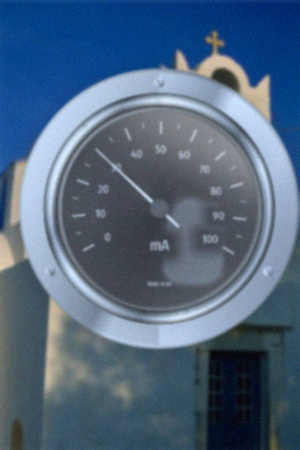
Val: 30 mA
